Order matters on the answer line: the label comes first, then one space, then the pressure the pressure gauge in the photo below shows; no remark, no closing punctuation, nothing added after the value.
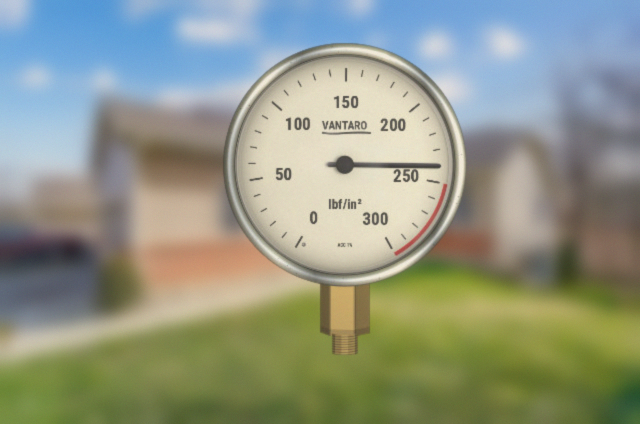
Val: 240 psi
